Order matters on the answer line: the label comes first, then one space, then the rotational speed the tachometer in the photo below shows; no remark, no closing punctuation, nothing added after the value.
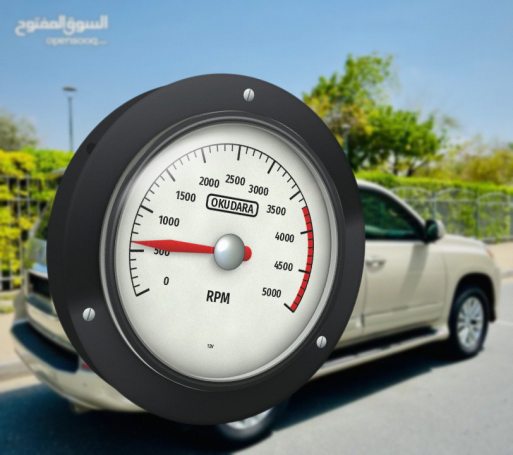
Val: 600 rpm
